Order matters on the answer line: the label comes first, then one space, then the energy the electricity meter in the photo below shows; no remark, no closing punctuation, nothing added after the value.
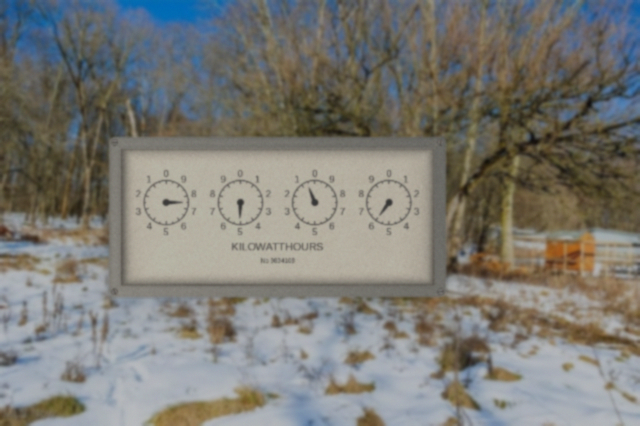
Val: 7506 kWh
